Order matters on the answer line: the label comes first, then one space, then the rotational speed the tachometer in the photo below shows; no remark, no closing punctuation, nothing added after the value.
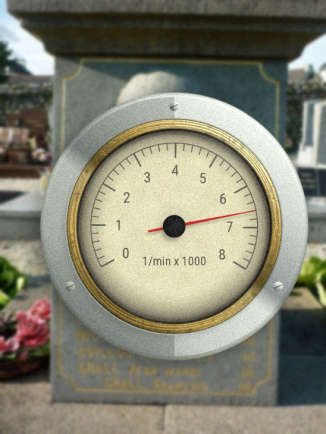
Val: 6600 rpm
